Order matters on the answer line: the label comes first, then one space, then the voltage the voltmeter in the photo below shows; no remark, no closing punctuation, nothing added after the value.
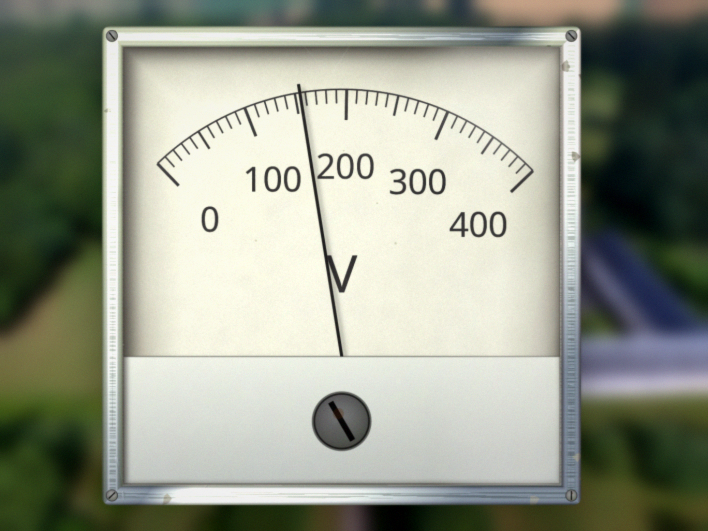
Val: 155 V
